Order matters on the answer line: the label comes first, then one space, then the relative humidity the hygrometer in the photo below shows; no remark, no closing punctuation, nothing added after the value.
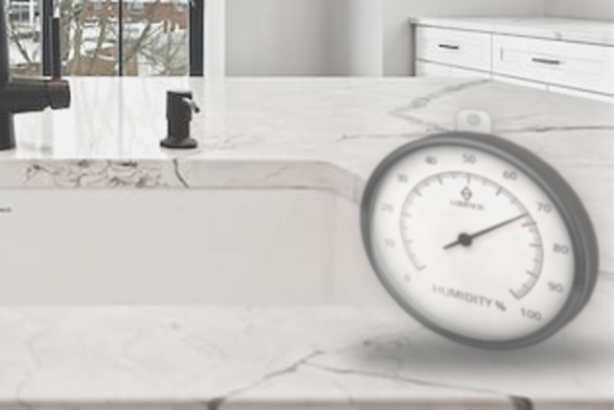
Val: 70 %
